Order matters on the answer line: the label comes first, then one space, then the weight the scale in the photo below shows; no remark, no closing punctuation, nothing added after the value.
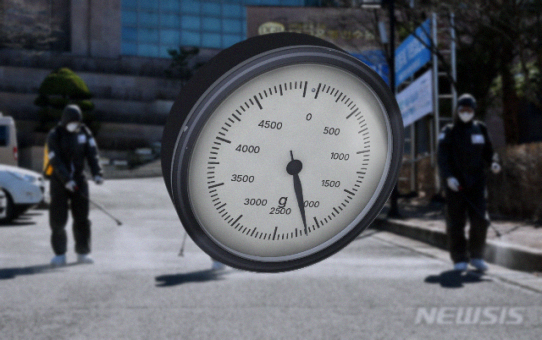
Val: 2150 g
